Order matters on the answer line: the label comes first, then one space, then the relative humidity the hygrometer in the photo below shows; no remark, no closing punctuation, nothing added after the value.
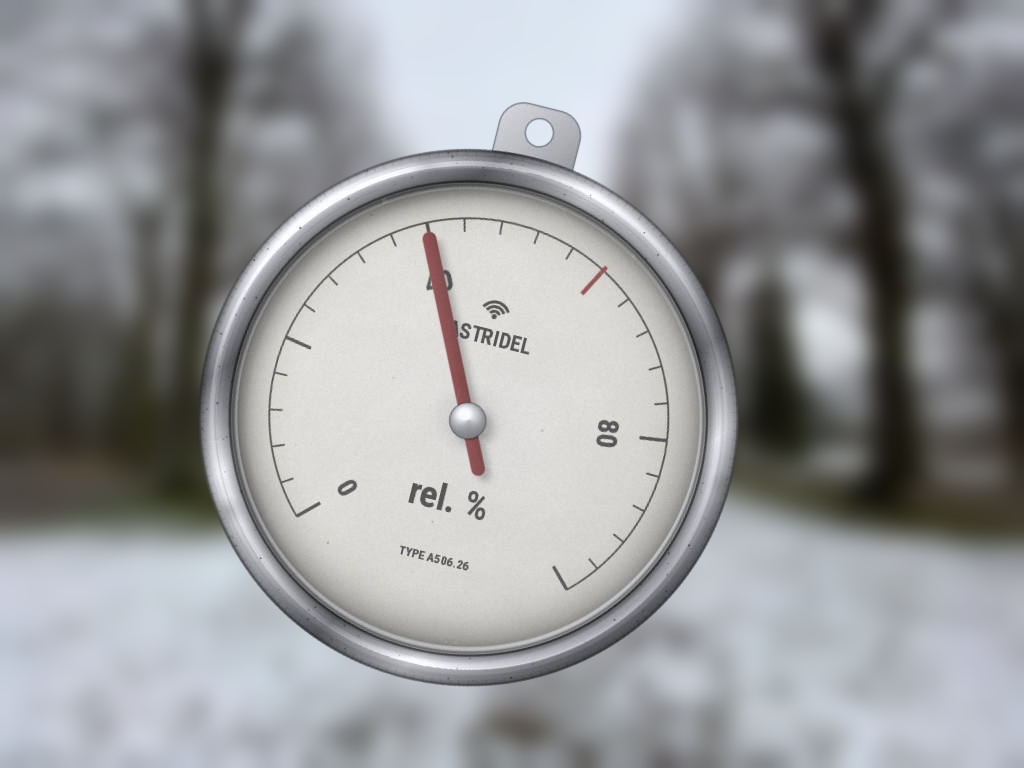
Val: 40 %
